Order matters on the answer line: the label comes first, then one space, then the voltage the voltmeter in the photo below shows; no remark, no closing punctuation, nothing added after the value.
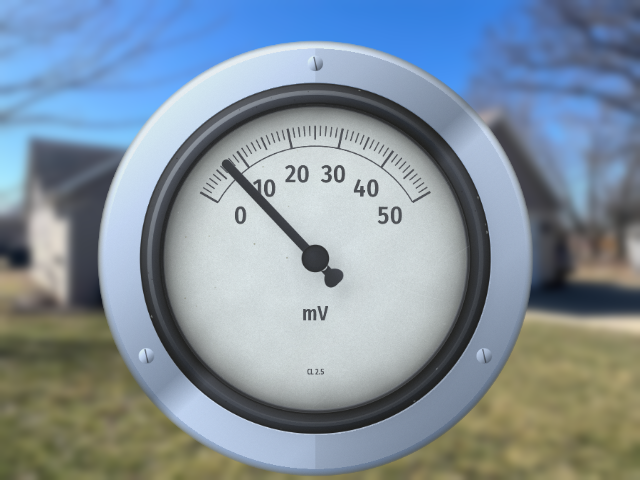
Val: 7 mV
